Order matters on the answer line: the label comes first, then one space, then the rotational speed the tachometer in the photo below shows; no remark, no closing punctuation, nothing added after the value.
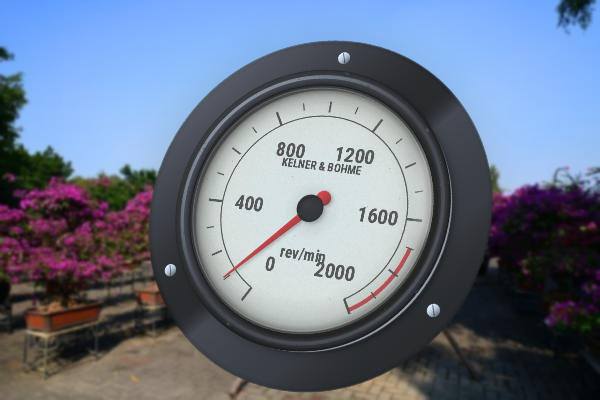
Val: 100 rpm
